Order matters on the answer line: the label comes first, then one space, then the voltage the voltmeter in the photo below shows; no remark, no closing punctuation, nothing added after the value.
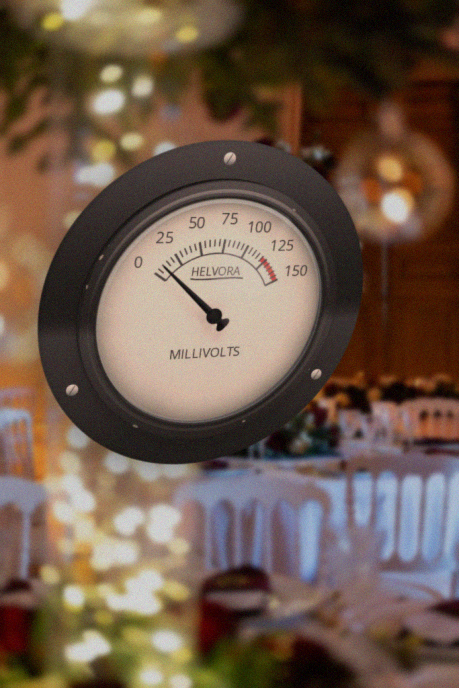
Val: 10 mV
